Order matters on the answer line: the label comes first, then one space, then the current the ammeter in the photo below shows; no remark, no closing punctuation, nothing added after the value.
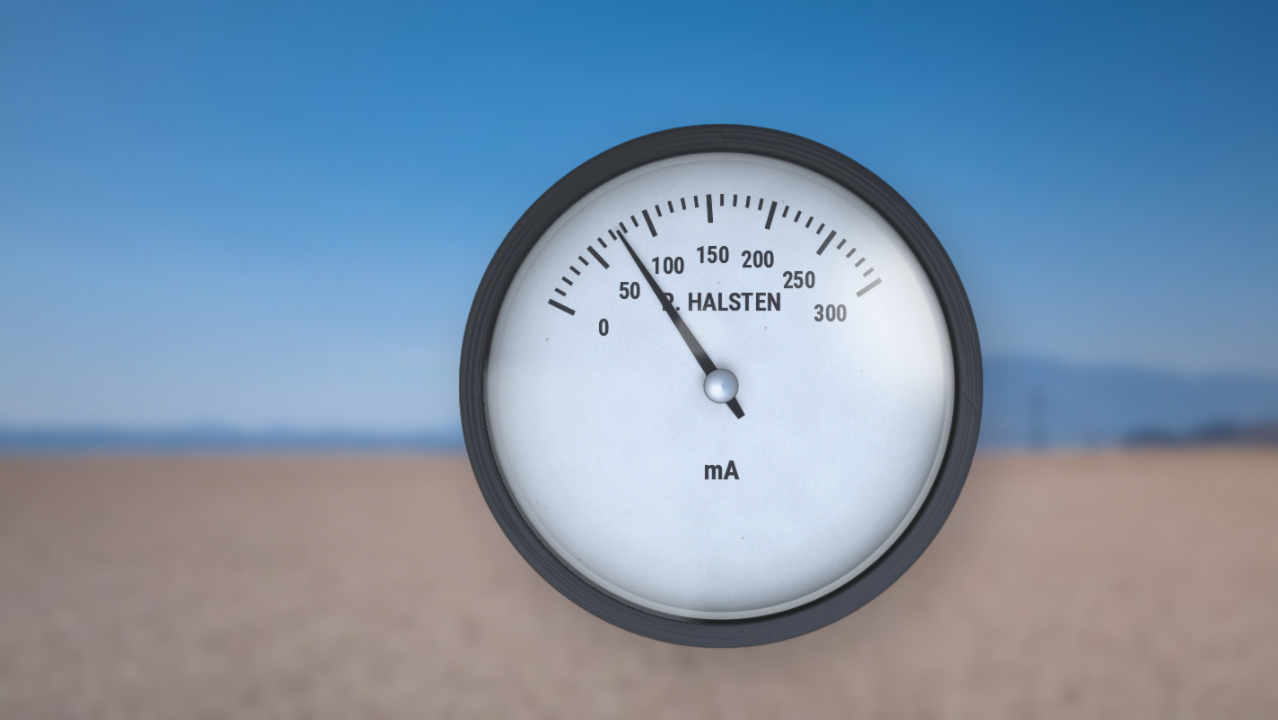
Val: 75 mA
